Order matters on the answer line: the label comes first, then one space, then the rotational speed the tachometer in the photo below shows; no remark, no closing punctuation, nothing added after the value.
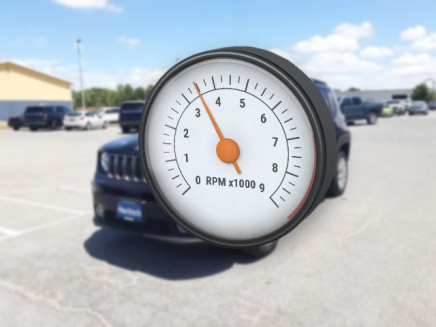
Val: 3500 rpm
